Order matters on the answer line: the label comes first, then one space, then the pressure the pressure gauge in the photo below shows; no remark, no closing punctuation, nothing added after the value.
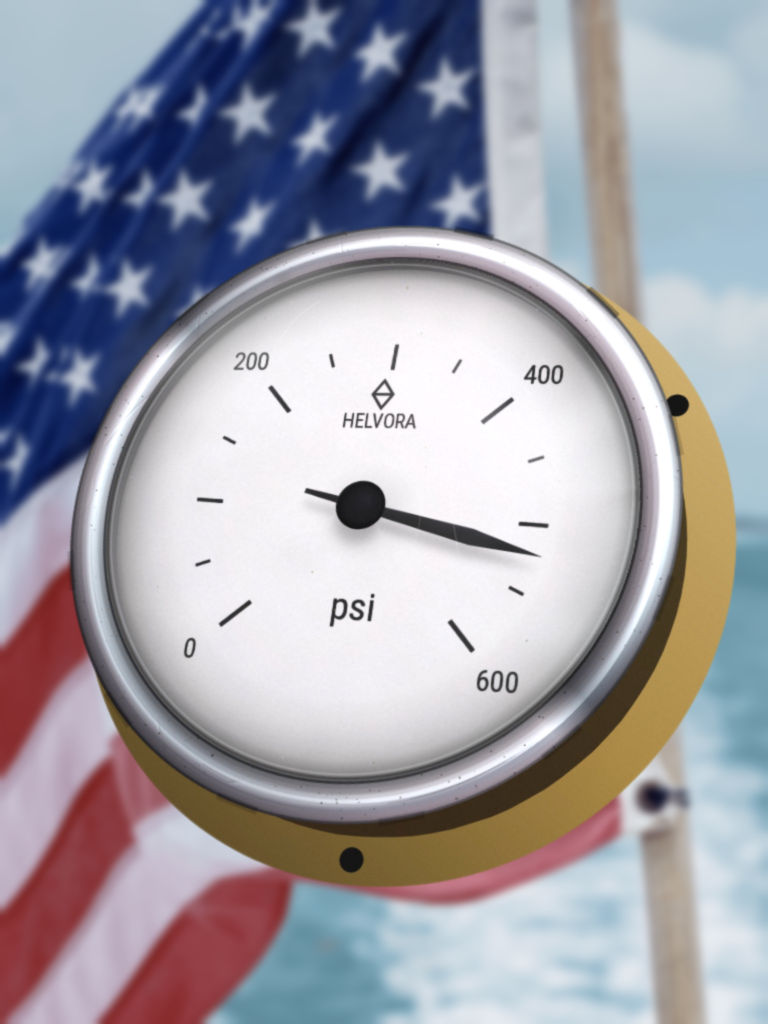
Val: 525 psi
